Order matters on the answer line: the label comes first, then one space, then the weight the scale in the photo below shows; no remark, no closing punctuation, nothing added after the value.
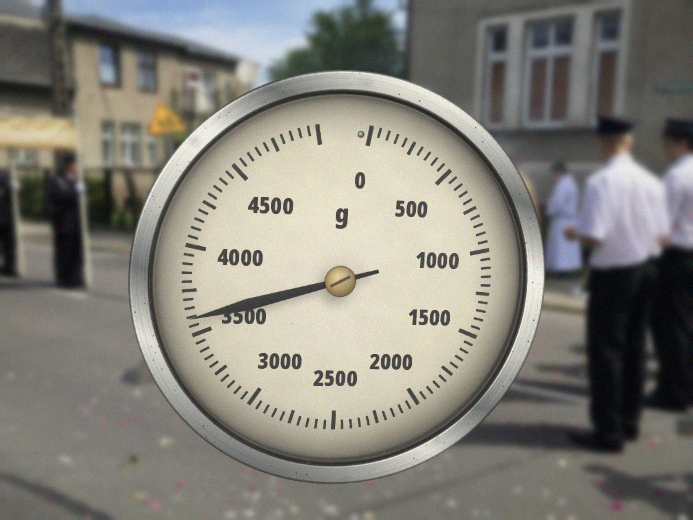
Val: 3600 g
